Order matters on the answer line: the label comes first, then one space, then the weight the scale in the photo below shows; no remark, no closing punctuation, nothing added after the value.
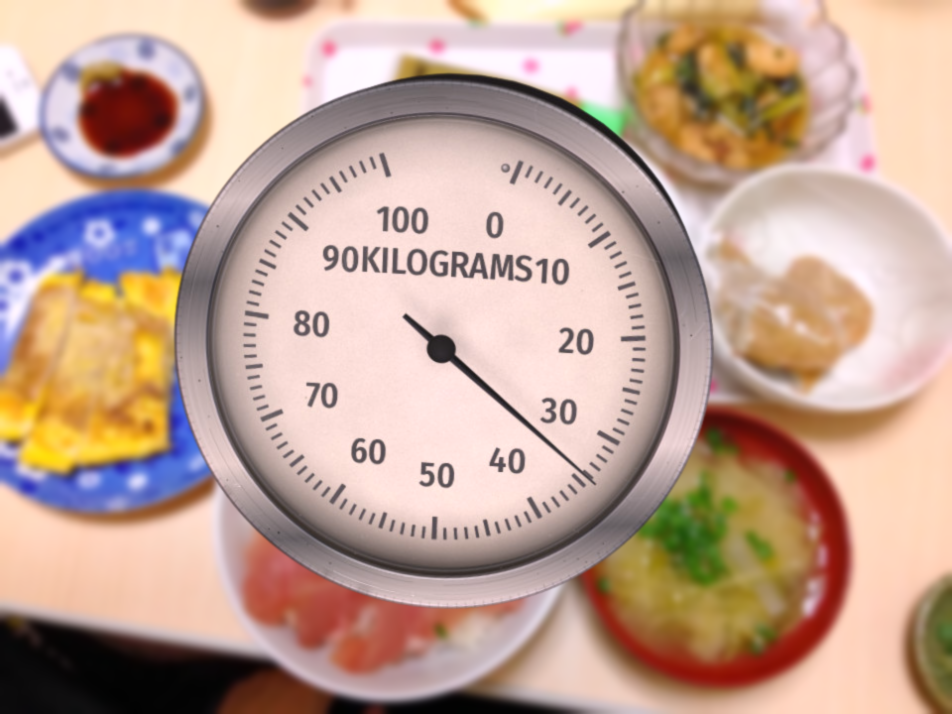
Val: 34 kg
